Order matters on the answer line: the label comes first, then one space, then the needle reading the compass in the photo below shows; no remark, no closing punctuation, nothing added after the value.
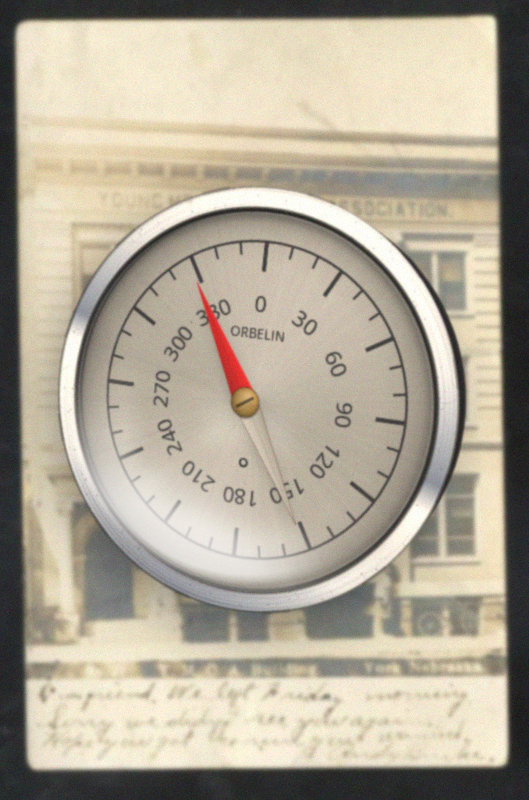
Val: 330 °
